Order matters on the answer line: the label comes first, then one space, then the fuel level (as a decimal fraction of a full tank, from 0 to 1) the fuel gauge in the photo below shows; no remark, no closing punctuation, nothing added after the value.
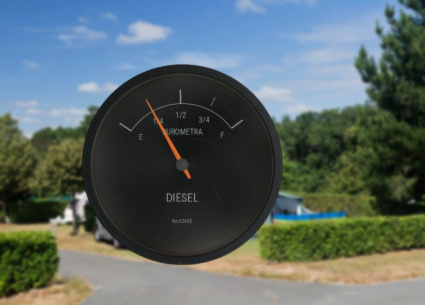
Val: 0.25
